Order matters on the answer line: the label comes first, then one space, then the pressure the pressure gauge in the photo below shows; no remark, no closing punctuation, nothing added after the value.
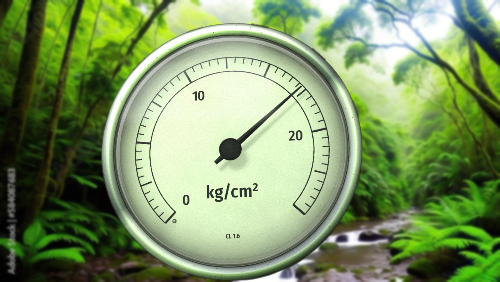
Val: 17.25 kg/cm²
